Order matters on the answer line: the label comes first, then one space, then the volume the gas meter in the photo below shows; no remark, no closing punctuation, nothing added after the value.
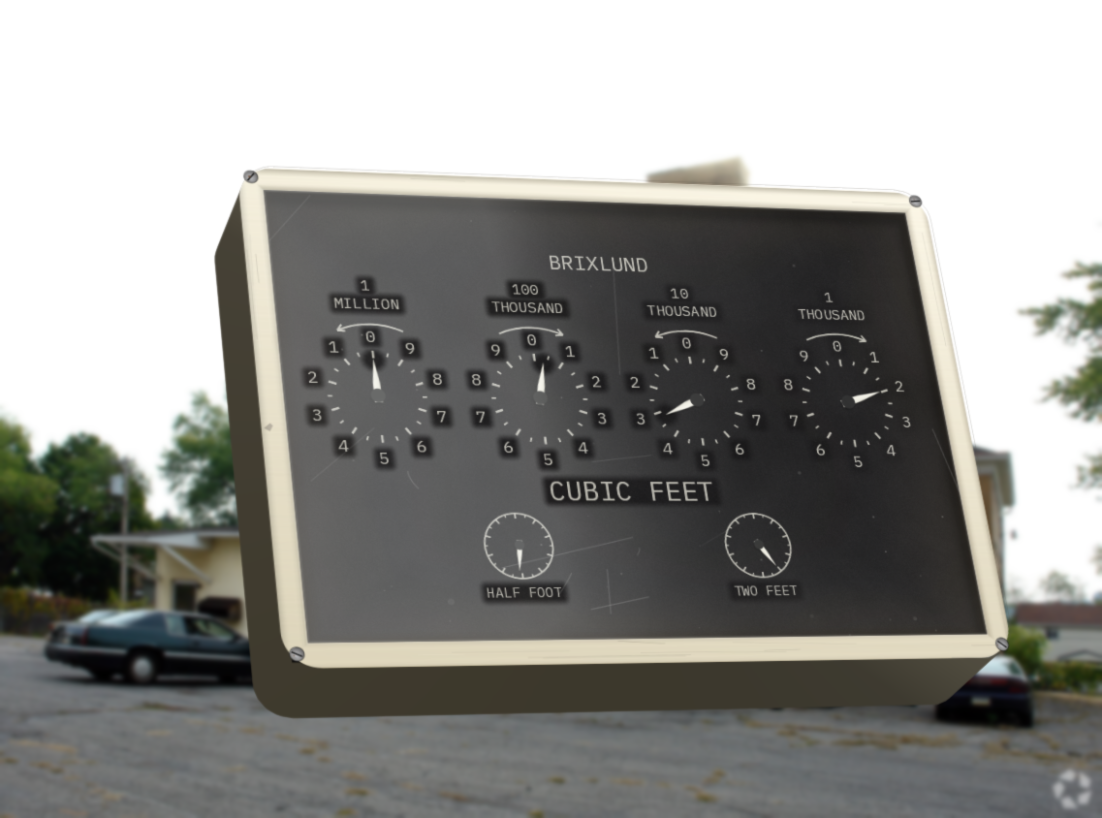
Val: 3200 ft³
